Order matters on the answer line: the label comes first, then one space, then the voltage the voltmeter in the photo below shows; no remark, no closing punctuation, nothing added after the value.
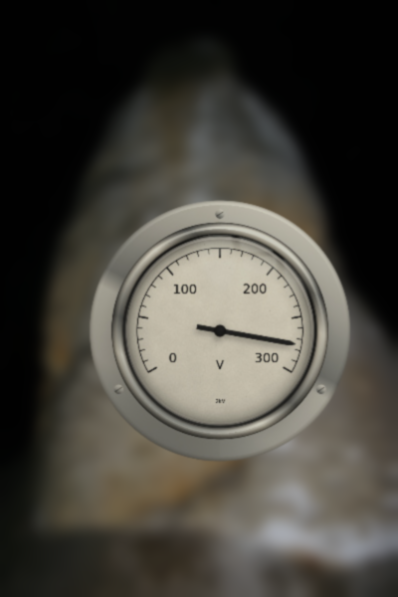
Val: 275 V
